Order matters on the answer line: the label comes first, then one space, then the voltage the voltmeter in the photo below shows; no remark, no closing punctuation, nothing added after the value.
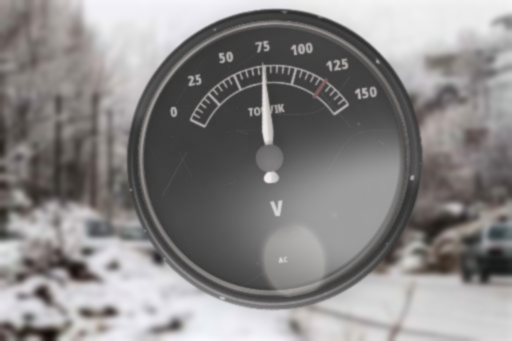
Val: 75 V
